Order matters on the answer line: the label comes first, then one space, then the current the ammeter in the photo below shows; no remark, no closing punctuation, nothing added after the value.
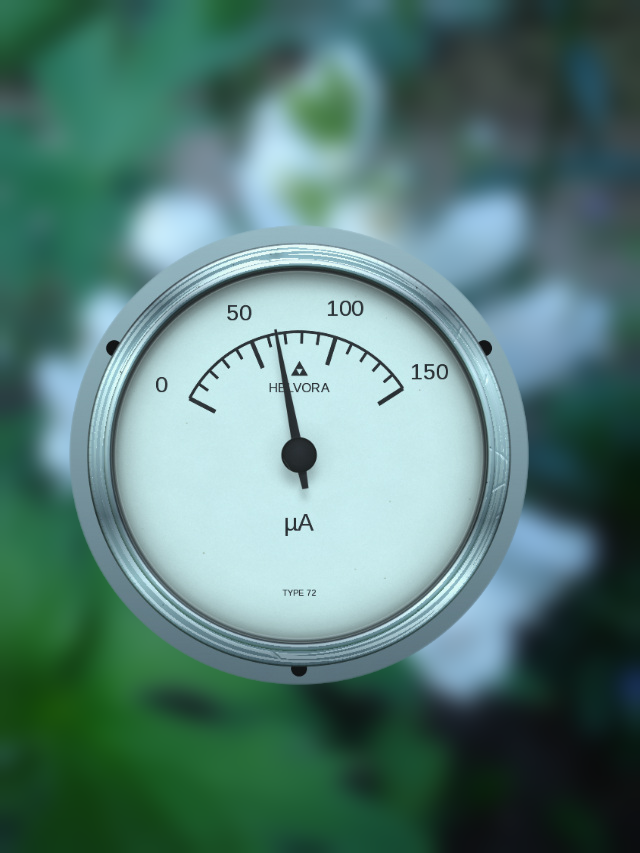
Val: 65 µA
